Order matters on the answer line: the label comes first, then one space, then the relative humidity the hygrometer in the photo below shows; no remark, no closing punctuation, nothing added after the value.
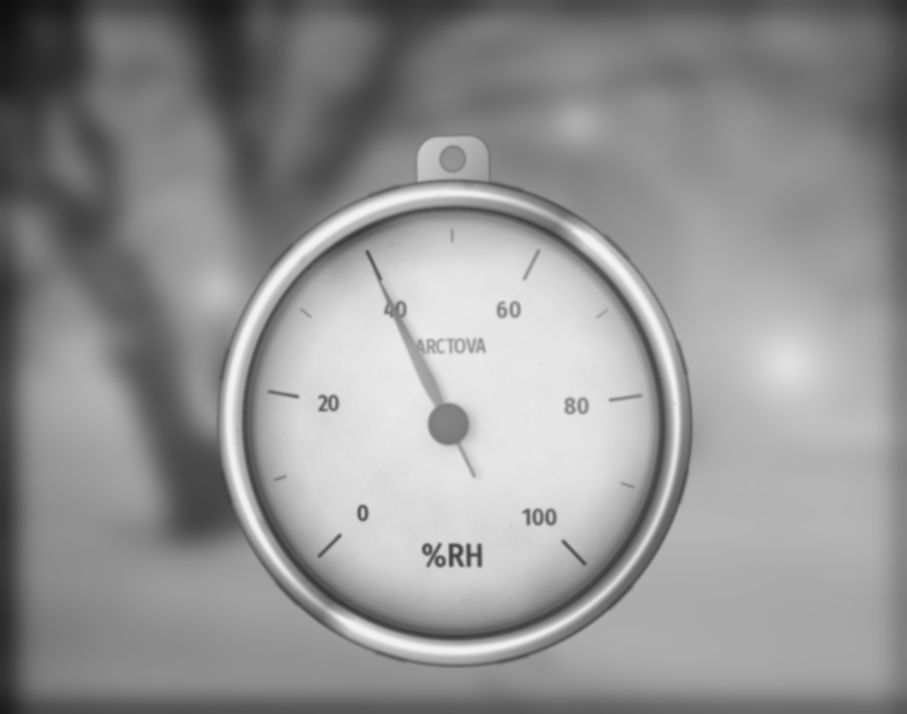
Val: 40 %
